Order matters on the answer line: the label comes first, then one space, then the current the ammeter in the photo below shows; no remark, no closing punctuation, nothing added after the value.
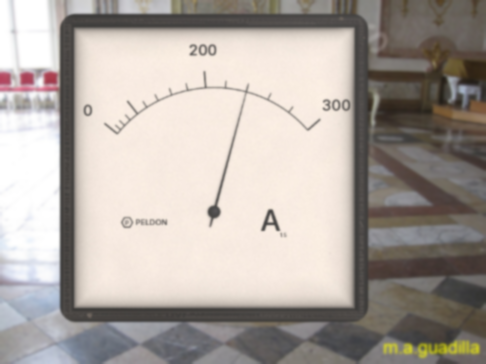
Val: 240 A
